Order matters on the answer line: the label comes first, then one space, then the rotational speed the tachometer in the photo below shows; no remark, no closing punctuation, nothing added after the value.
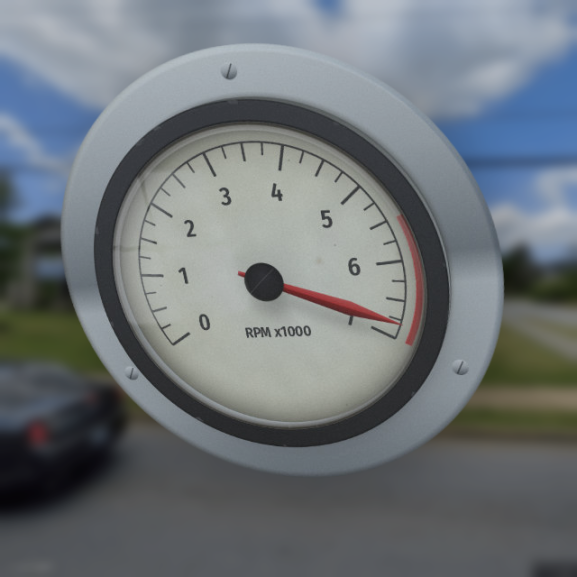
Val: 6750 rpm
